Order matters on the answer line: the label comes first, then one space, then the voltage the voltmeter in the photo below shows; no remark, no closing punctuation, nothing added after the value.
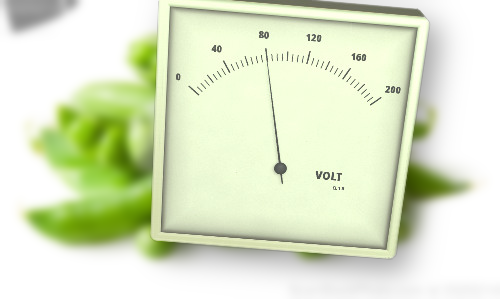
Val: 80 V
